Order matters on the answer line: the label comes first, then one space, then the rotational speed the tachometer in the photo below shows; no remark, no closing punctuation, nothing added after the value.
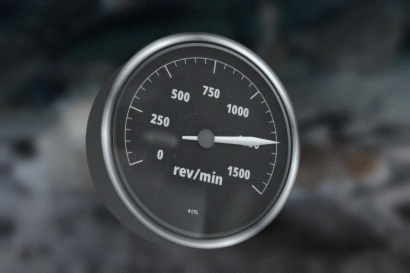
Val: 1250 rpm
